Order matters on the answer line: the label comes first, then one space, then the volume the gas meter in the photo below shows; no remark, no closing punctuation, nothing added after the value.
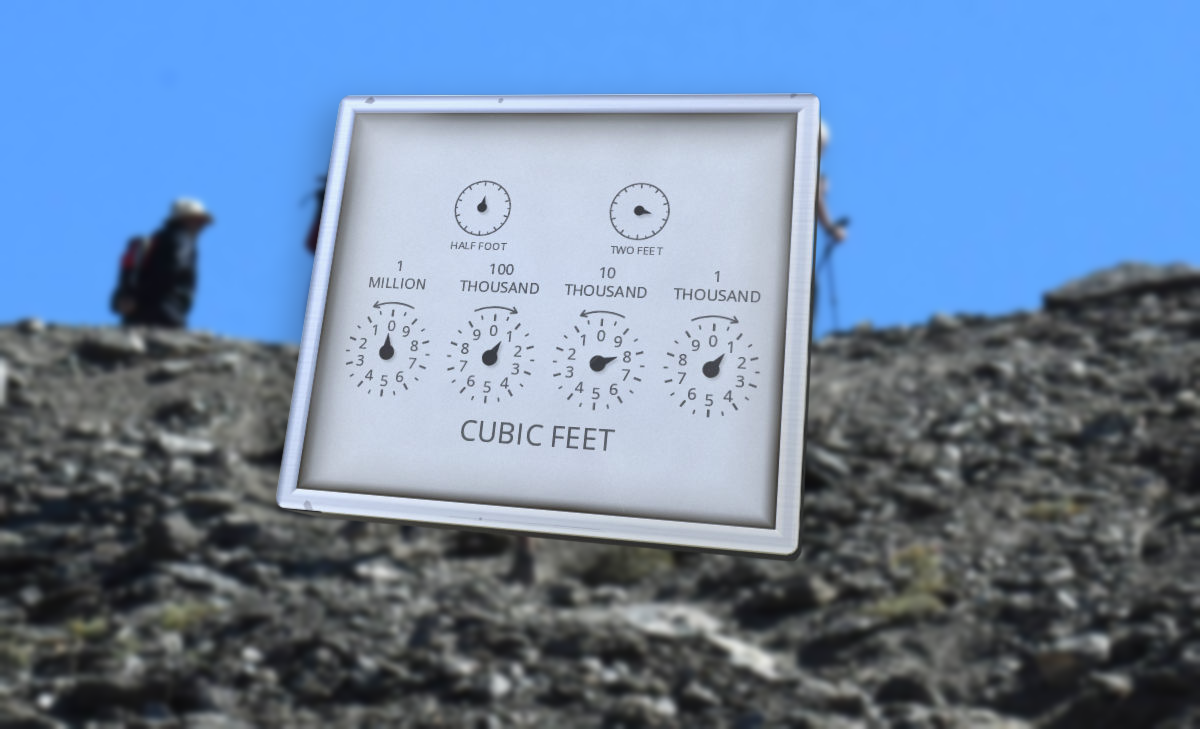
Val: 8100 ft³
